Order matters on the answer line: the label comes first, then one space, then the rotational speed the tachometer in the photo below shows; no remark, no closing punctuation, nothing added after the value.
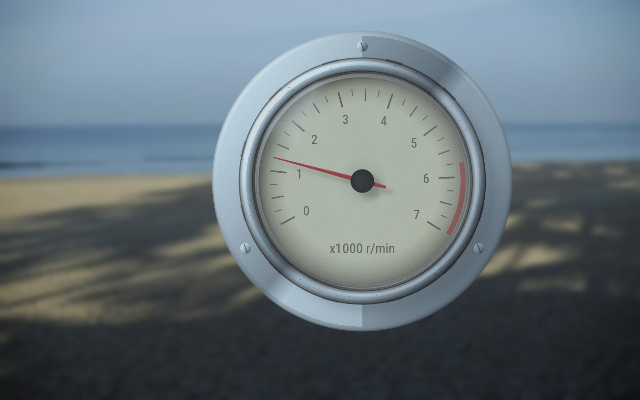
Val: 1250 rpm
